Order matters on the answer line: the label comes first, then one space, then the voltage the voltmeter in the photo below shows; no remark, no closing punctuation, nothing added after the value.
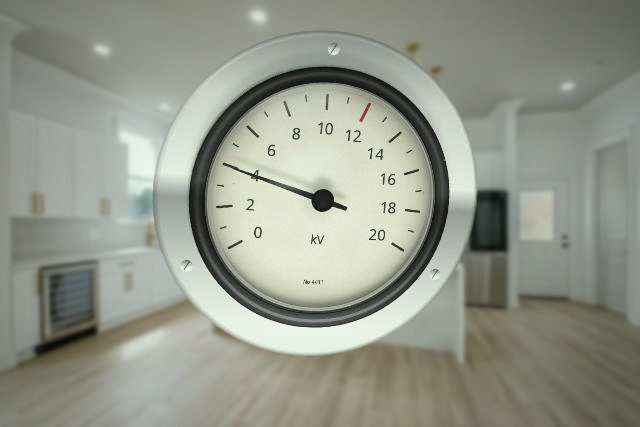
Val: 4 kV
